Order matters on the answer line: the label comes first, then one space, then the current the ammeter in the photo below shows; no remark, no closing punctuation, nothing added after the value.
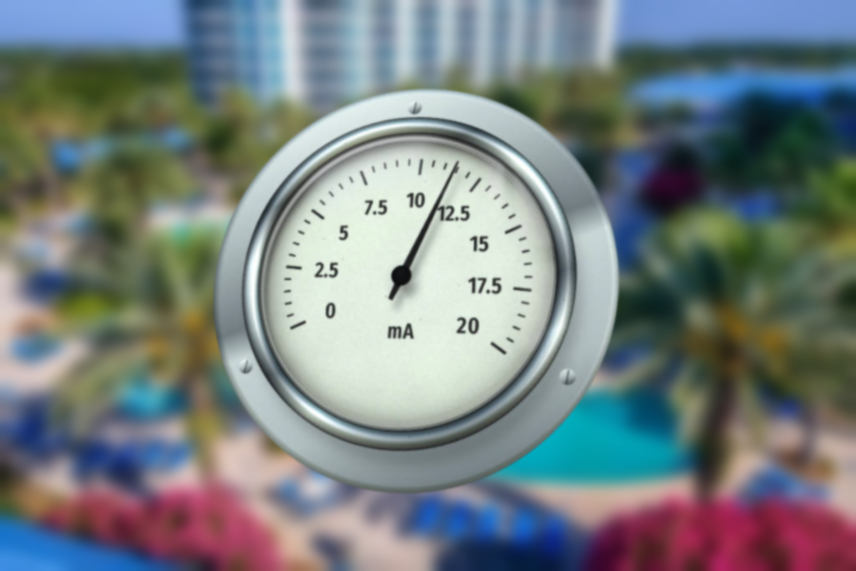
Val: 11.5 mA
